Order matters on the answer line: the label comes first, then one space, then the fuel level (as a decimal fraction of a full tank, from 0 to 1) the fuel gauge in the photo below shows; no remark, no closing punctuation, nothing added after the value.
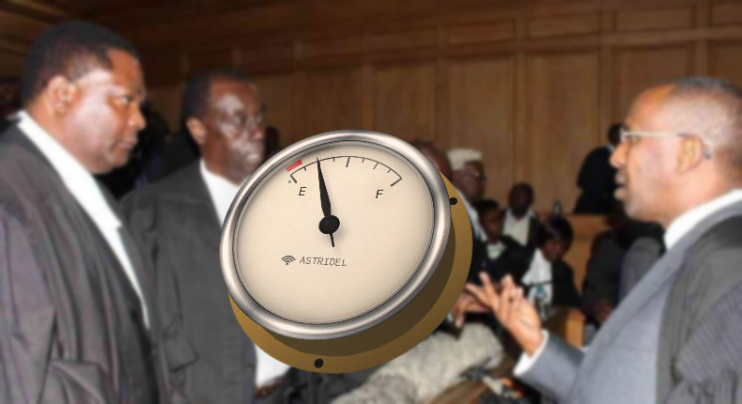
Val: 0.25
